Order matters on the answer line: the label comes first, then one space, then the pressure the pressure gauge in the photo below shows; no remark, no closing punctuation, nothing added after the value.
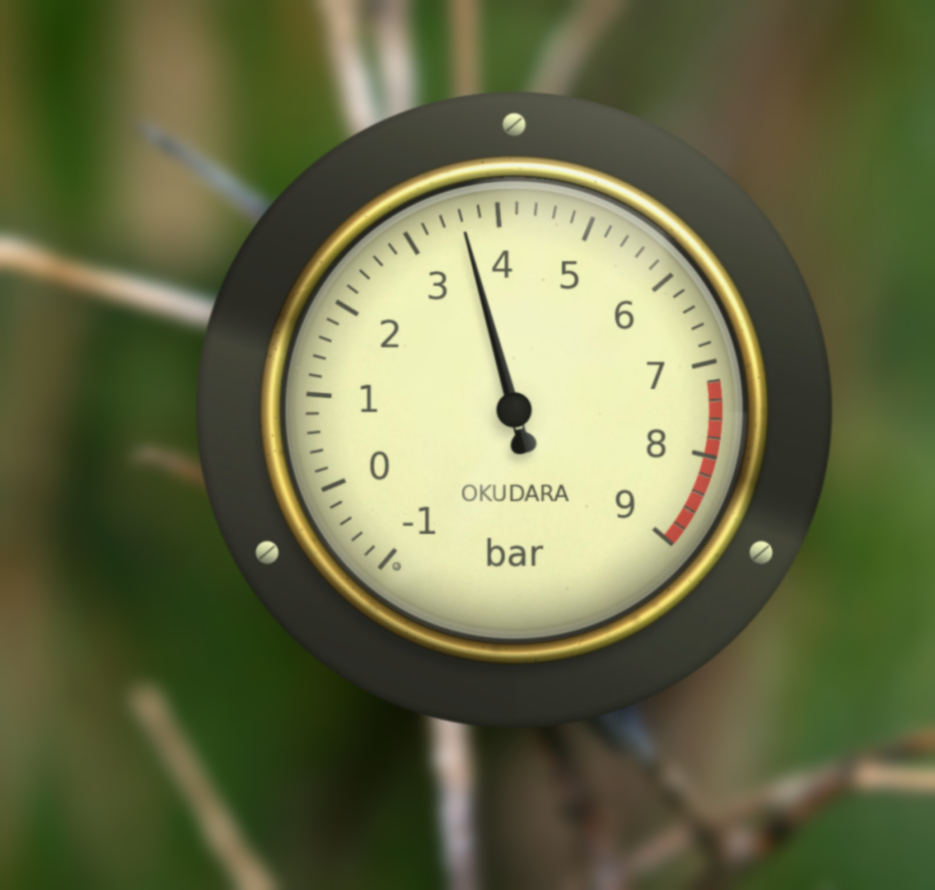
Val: 3.6 bar
